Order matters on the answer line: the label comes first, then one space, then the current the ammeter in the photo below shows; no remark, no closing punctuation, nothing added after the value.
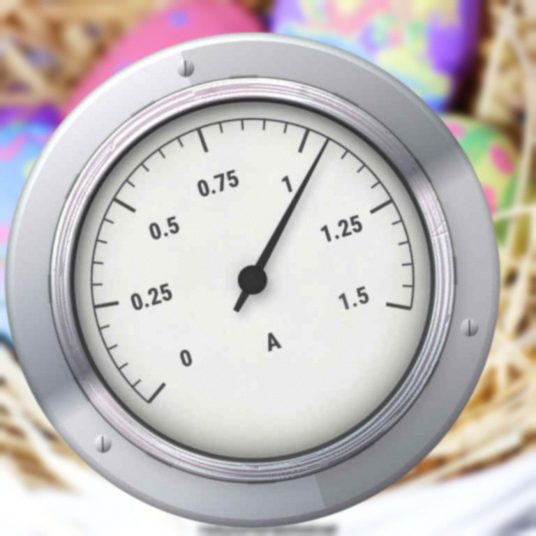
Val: 1.05 A
